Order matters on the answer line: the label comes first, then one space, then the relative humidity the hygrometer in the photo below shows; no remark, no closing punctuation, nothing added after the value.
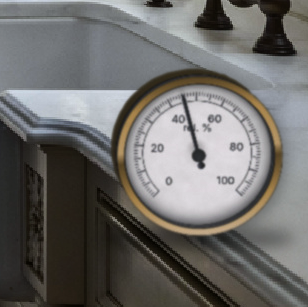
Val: 45 %
